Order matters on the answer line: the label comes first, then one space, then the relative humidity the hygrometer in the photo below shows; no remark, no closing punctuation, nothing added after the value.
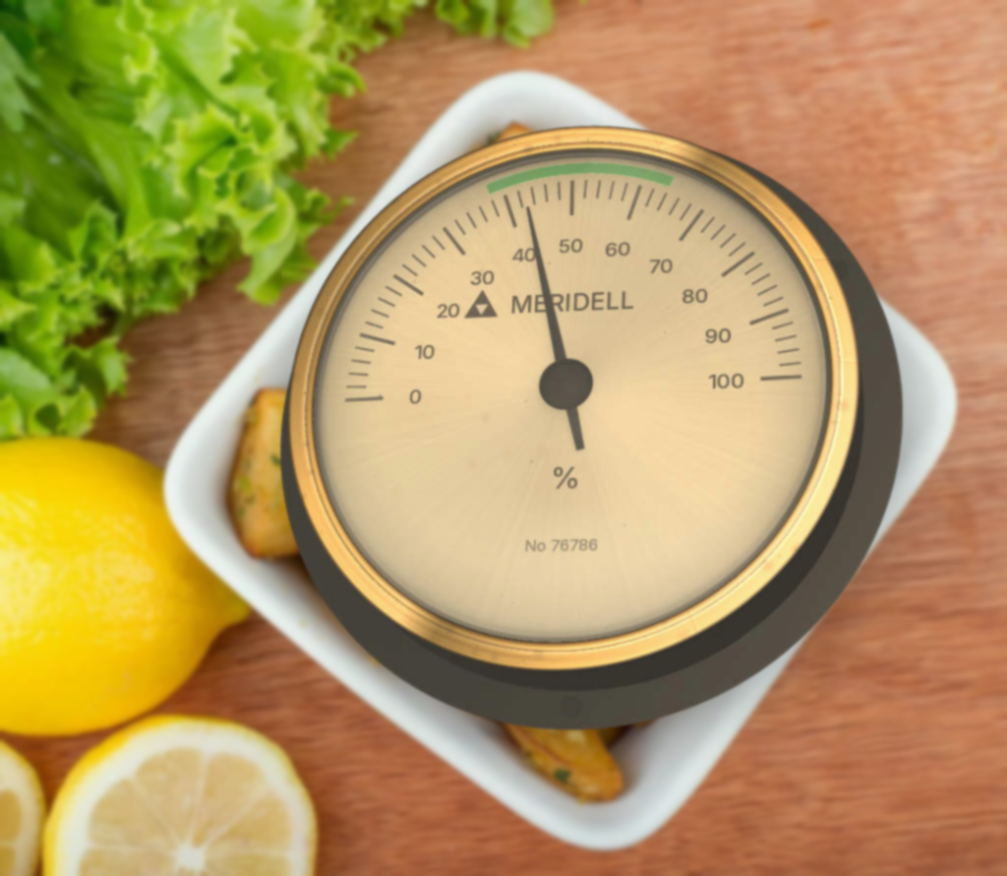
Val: 43 %
